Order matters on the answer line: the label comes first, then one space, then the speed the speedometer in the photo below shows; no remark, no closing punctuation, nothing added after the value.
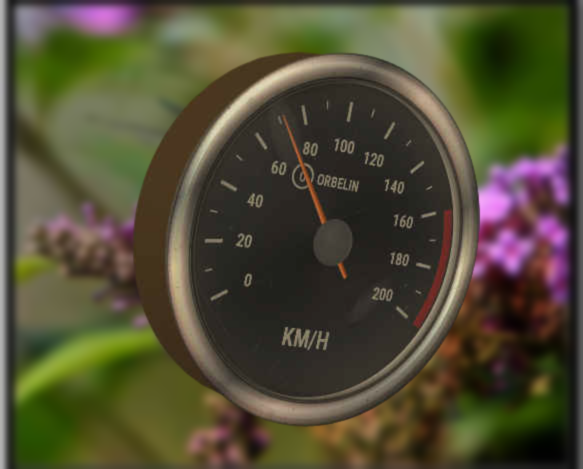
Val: 70 km/h
